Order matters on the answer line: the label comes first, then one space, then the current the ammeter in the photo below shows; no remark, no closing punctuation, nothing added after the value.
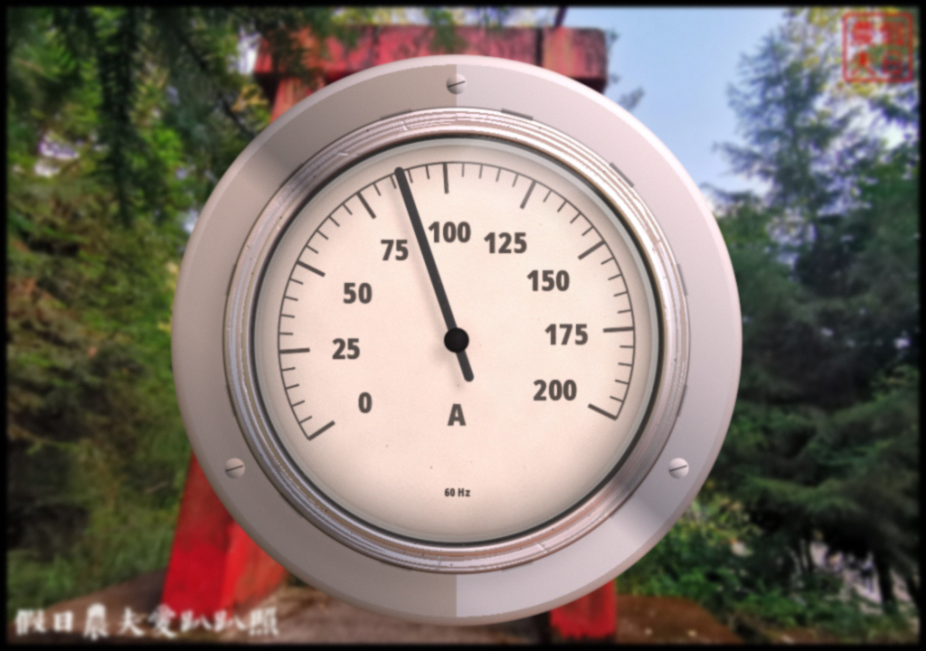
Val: 87.5 A
